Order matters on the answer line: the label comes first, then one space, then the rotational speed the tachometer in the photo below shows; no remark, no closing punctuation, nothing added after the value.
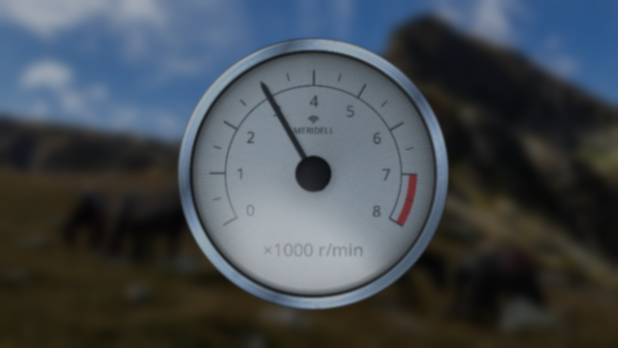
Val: 3000 rpm
